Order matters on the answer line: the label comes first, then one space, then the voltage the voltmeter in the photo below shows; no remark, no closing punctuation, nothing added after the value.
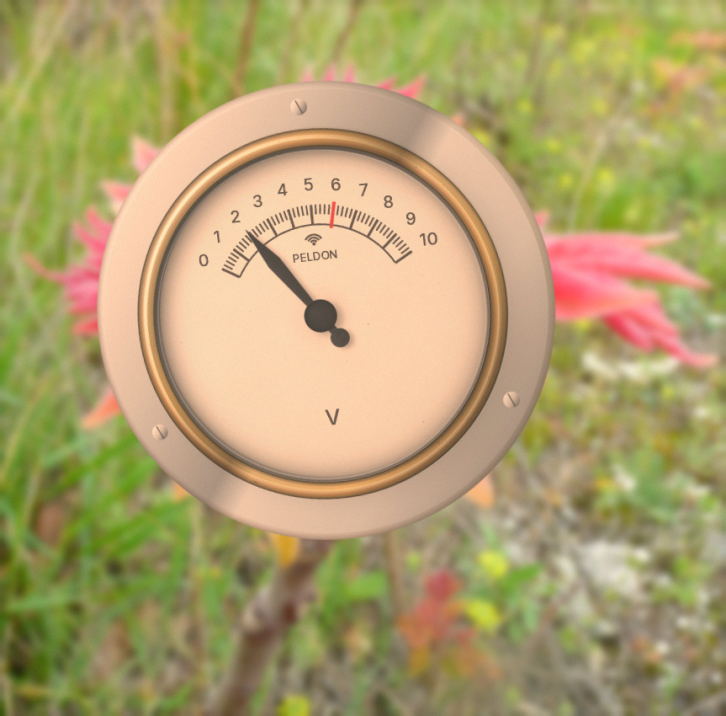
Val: 2 V
